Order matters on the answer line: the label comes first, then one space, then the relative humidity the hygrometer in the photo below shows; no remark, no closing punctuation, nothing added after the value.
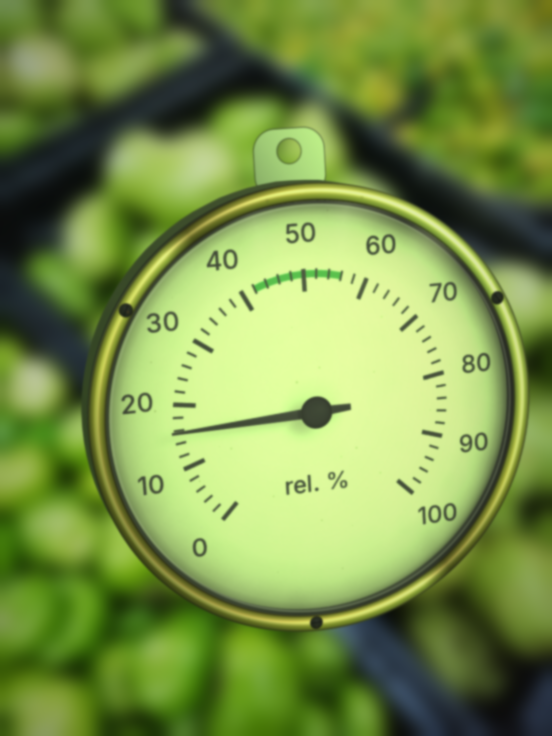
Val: 16 %
